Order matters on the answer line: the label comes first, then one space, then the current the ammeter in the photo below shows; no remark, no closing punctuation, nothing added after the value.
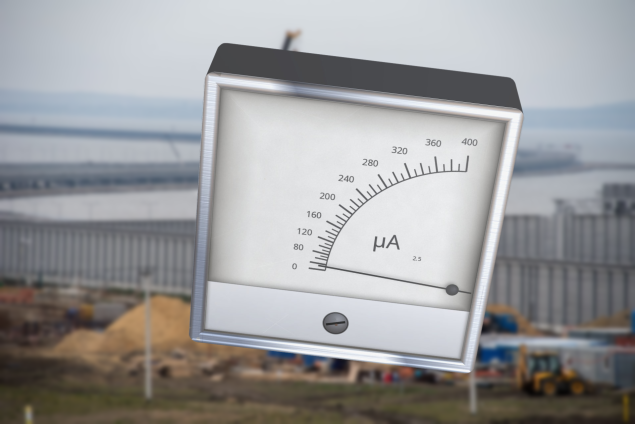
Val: 40 µA
